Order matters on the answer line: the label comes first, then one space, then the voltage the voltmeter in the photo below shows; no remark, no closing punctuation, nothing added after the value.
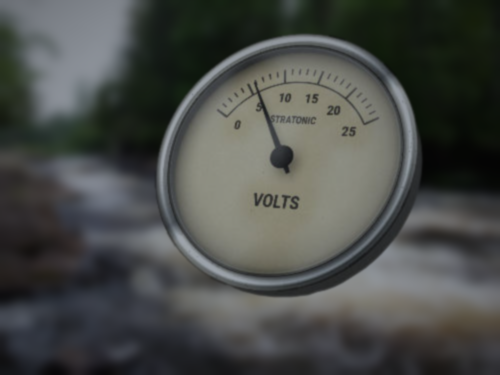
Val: 6 V
